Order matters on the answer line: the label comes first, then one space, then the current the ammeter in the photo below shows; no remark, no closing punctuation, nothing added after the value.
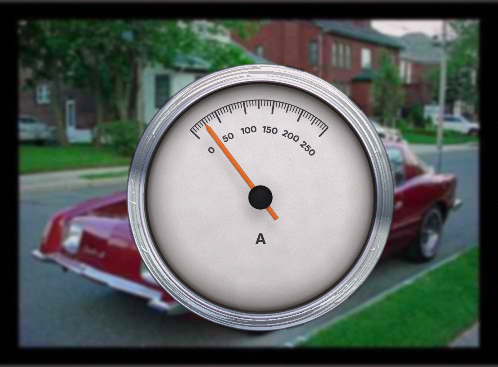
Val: 25 A
